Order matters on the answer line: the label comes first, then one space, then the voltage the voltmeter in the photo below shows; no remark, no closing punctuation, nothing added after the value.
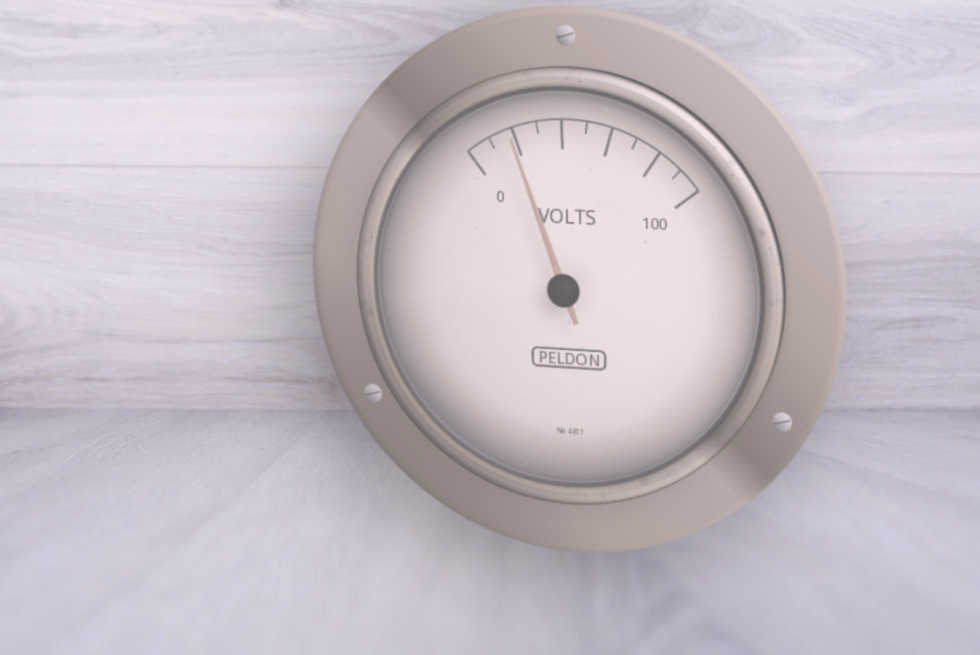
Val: 20 V
